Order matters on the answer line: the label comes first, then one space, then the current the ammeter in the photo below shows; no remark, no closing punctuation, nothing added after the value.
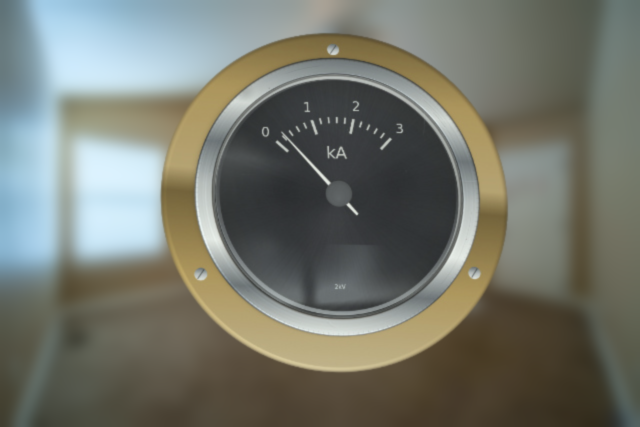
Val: 0.2 kA
